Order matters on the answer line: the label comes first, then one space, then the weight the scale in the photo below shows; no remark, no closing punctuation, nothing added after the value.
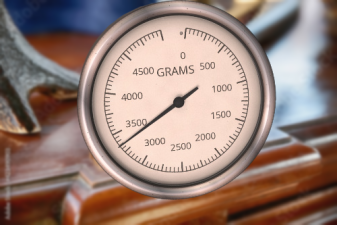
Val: 3350 g
